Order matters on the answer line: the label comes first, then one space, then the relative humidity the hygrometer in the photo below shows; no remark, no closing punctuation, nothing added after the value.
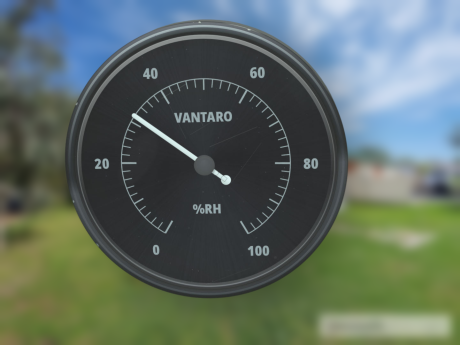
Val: 32 %
